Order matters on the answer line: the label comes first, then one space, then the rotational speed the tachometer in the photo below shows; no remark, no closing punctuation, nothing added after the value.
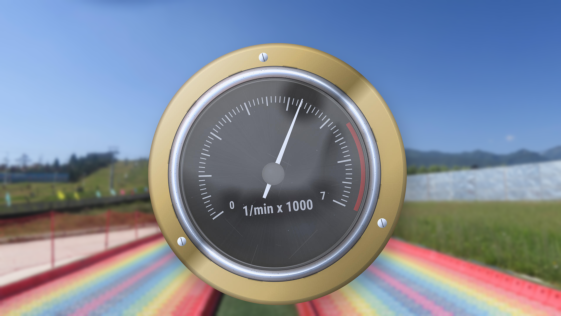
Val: 4300 rpm
